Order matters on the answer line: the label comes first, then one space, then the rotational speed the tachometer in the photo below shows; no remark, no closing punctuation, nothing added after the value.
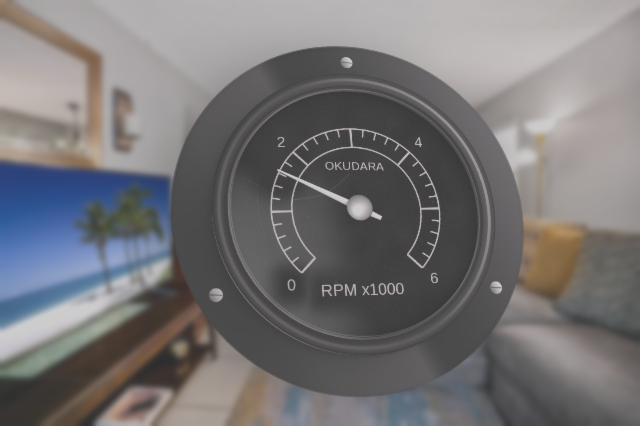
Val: 1600 rpm
